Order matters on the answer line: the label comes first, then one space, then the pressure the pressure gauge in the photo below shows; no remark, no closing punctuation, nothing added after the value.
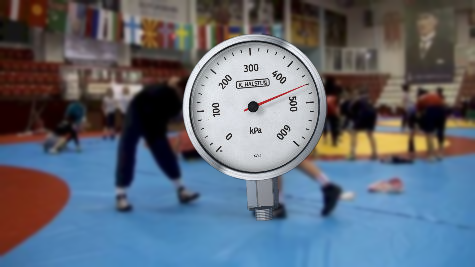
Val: 460 kPa
